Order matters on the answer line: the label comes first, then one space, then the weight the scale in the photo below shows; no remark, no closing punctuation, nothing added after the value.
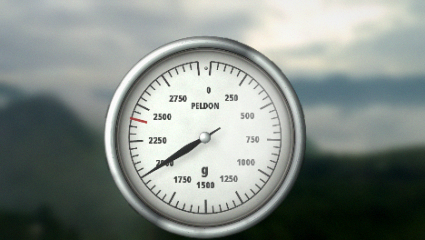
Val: 2000 g
